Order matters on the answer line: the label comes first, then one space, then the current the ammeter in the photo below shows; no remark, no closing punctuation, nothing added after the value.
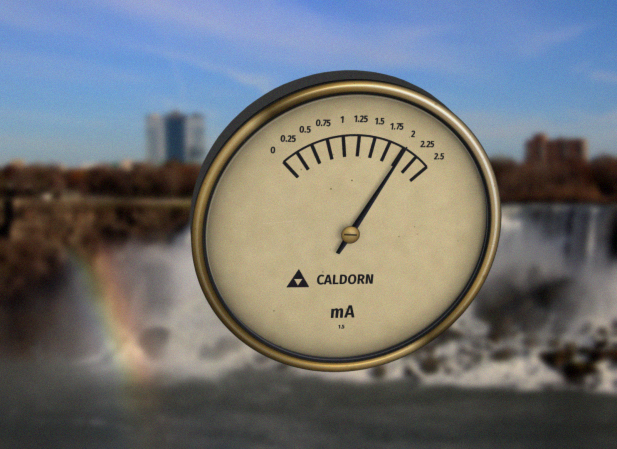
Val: 2 mA
